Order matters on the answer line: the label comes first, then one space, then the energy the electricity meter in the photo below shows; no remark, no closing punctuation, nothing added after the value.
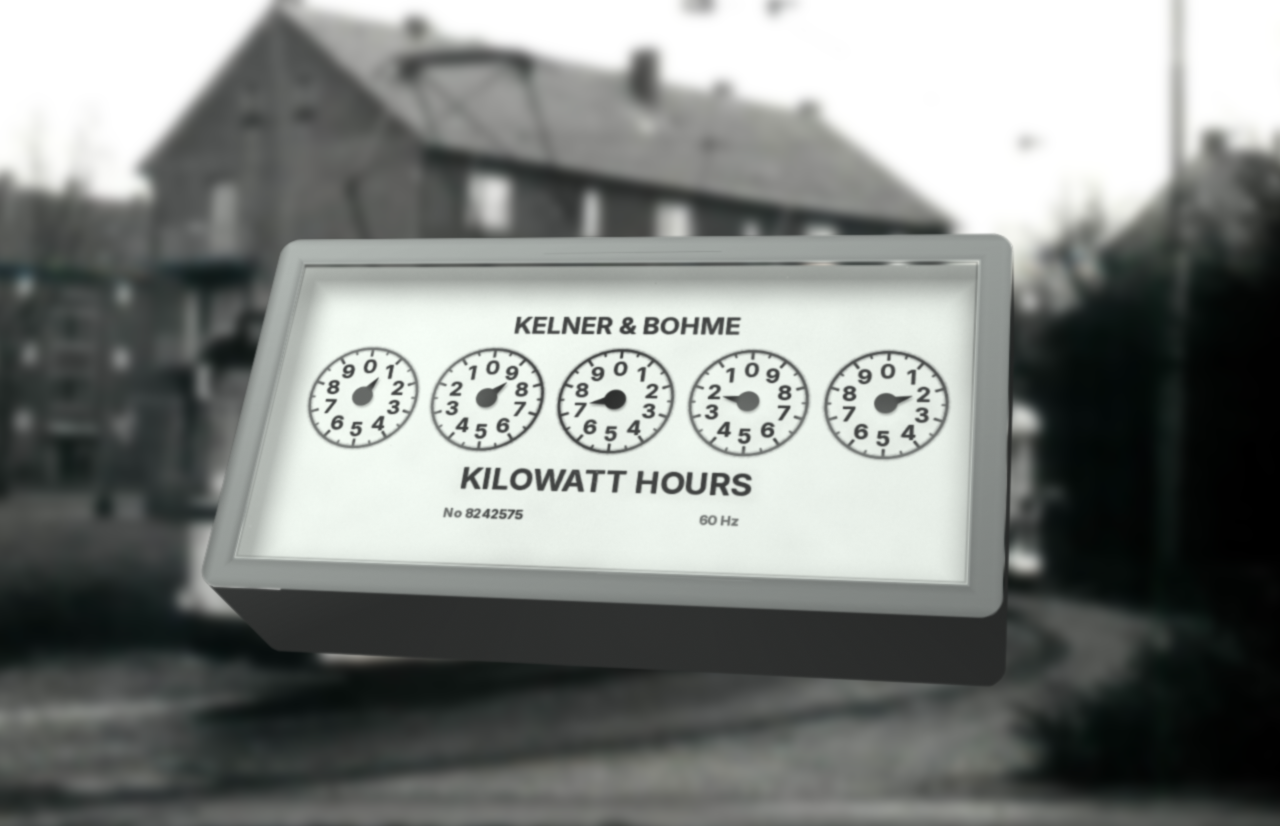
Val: 8722 kWh
